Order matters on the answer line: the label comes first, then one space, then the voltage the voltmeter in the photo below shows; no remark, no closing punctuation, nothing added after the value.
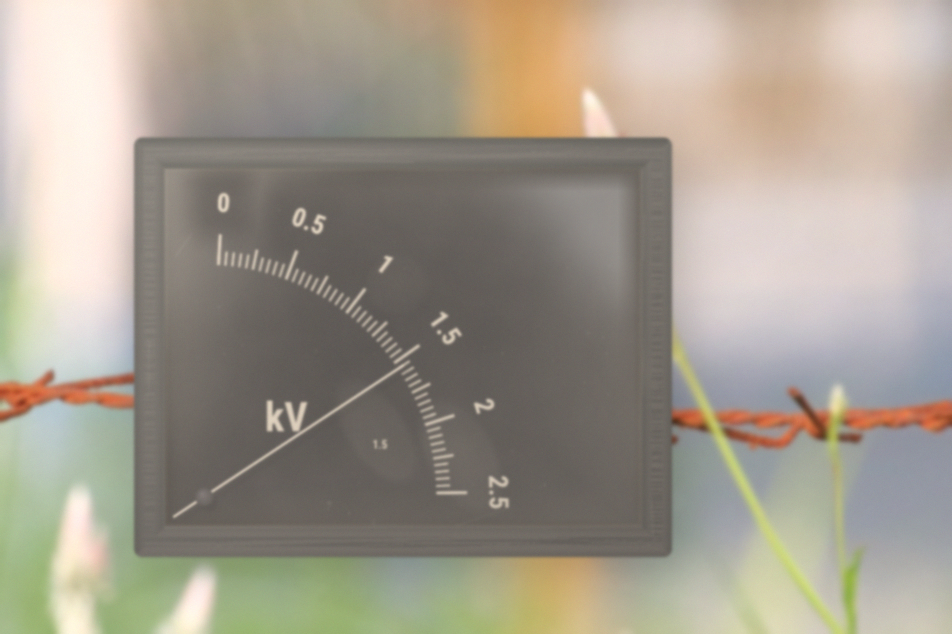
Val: 1.55 kV
